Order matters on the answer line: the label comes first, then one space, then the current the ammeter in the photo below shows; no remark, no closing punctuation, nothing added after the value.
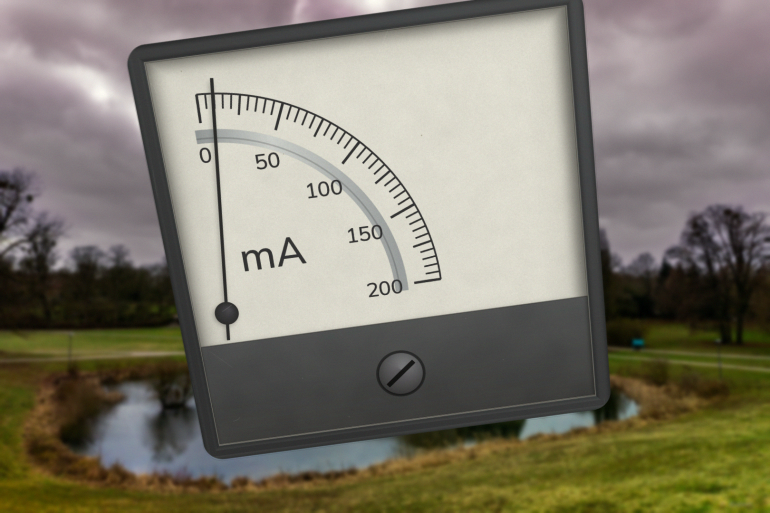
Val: 10 mA
